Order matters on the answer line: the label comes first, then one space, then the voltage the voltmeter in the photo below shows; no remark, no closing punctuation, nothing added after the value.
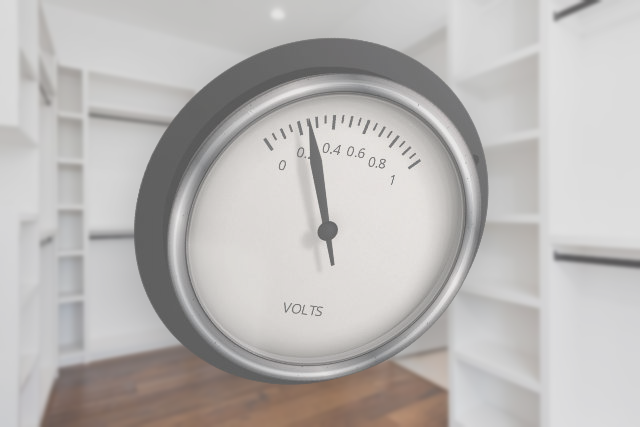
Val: 0.25 V
